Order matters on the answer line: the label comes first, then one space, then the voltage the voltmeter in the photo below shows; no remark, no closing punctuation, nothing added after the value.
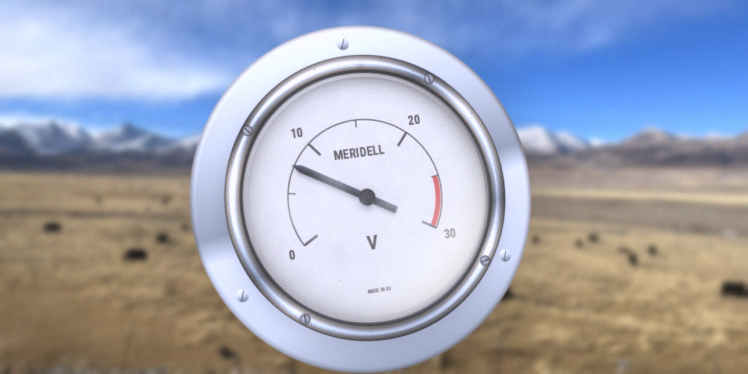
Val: 7.5 V
